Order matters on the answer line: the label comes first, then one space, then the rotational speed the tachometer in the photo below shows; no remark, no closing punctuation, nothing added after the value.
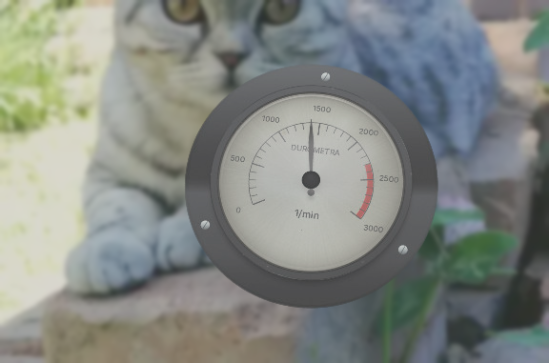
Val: 1400 rpm
